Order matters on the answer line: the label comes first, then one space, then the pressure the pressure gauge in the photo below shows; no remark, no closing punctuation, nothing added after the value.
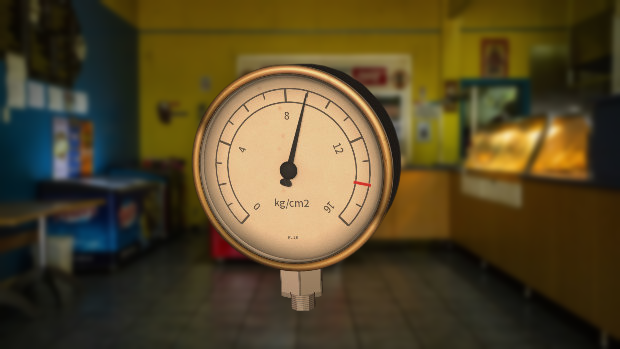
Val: 9 kg/cm²
